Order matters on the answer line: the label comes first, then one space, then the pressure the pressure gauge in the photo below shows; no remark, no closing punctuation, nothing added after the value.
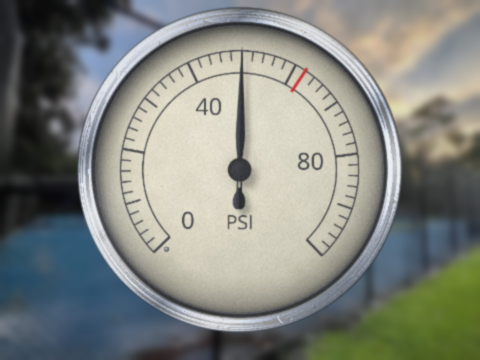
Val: 50 psi
